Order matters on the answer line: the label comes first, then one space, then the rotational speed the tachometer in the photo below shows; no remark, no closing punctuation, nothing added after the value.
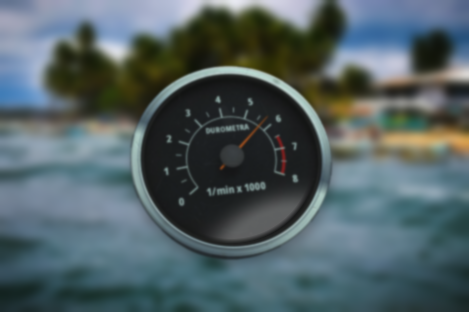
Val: 5750 rpm
